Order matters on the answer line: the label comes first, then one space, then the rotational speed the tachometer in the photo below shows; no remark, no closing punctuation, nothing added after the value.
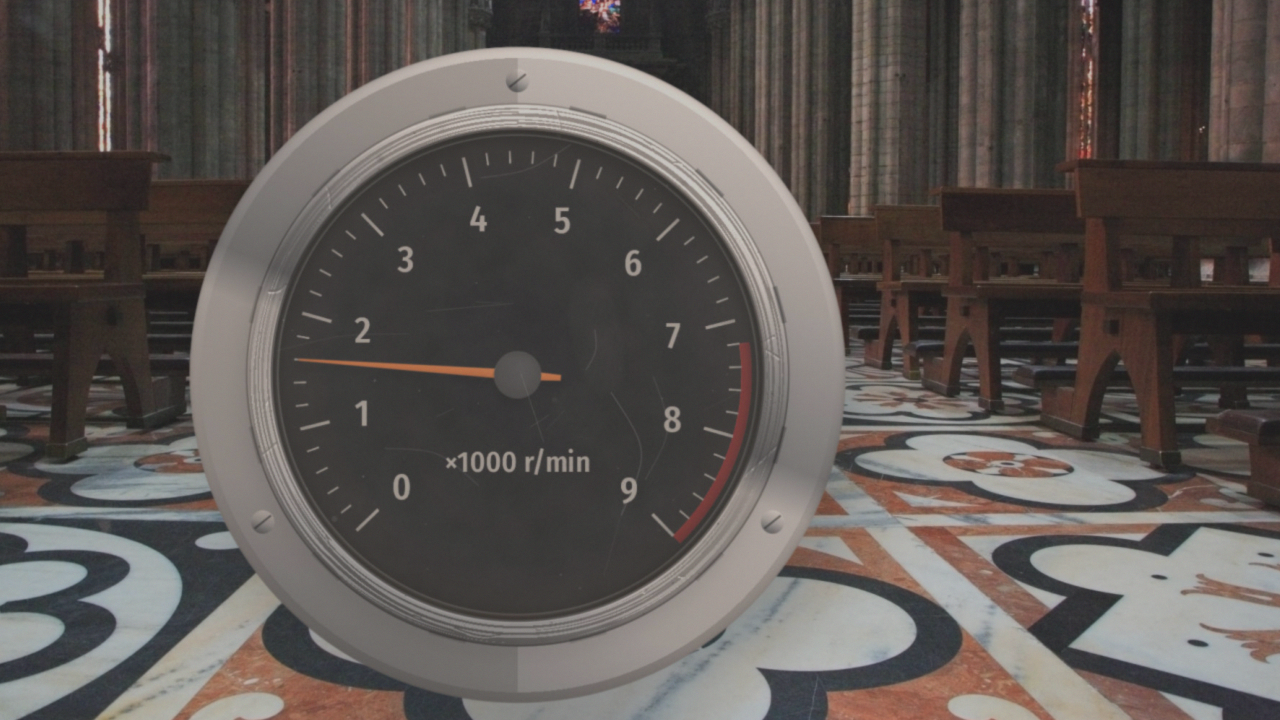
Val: 1600 rpm
